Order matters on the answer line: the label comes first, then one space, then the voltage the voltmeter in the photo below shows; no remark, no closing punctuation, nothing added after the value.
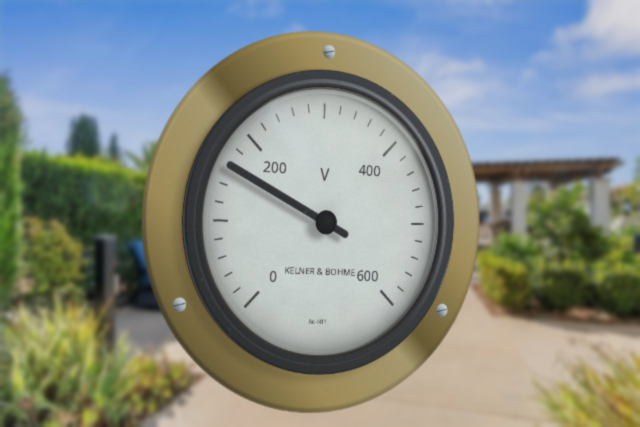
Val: 160 V
